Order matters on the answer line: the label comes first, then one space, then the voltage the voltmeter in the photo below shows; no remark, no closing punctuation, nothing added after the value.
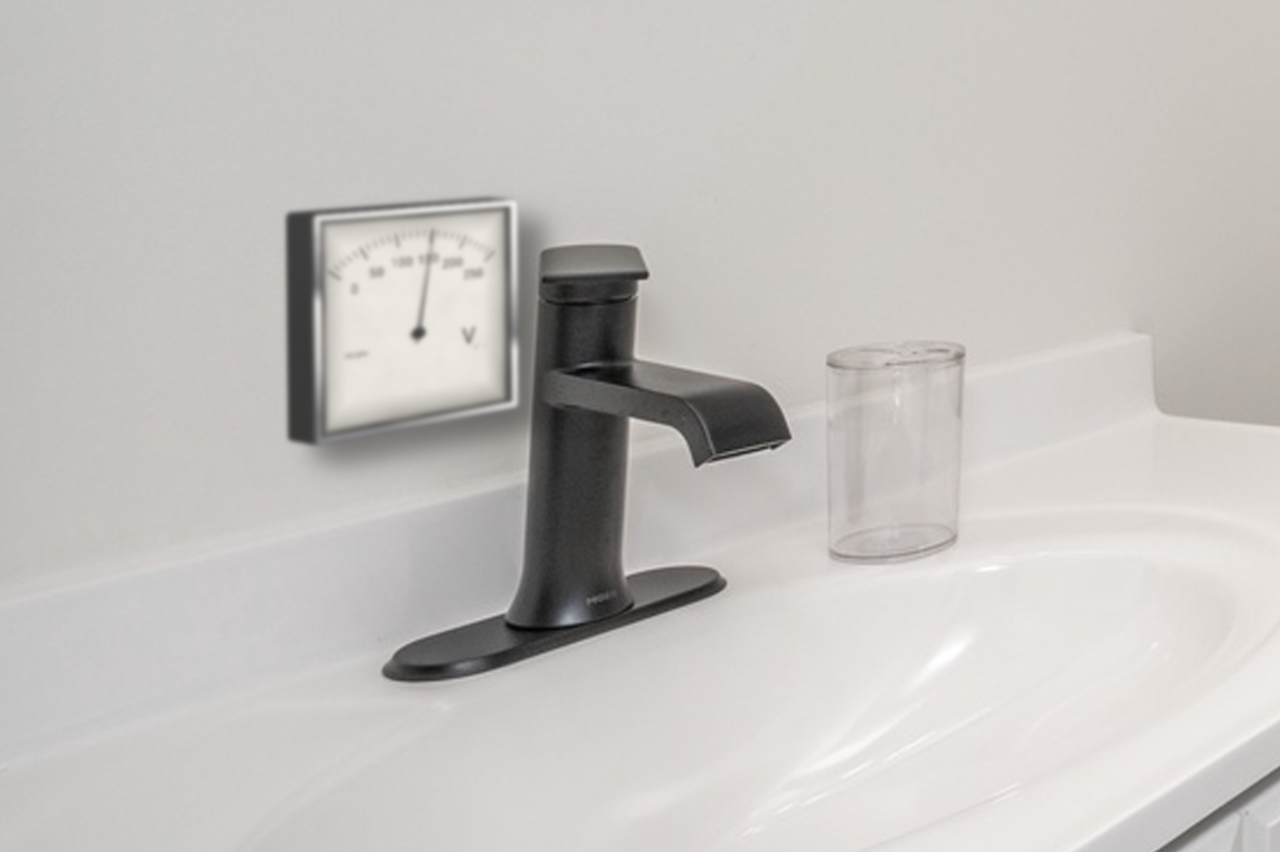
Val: 150 V
